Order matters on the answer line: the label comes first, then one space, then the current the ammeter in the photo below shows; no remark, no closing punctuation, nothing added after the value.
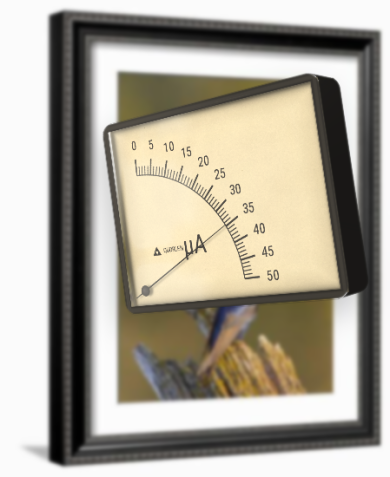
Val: 35 µA
